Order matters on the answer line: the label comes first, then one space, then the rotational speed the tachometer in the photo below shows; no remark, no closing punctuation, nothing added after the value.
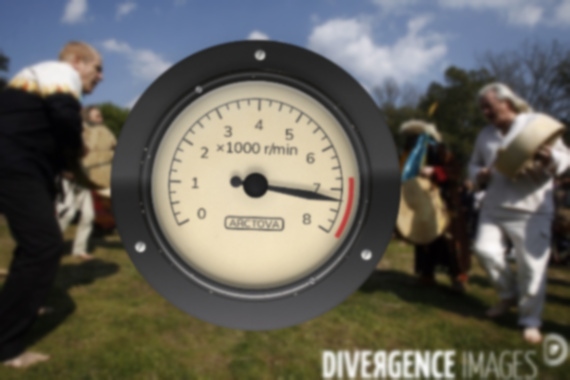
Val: 7250 rpm
